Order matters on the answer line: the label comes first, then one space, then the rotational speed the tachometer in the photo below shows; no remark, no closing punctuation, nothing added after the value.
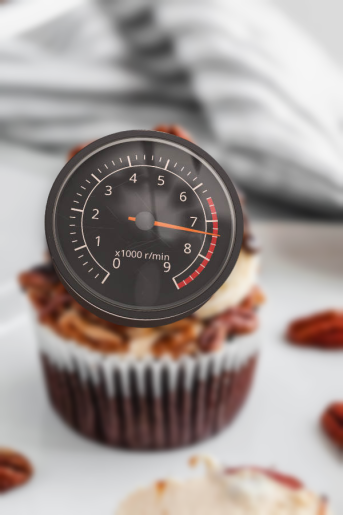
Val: 7400 rpm
